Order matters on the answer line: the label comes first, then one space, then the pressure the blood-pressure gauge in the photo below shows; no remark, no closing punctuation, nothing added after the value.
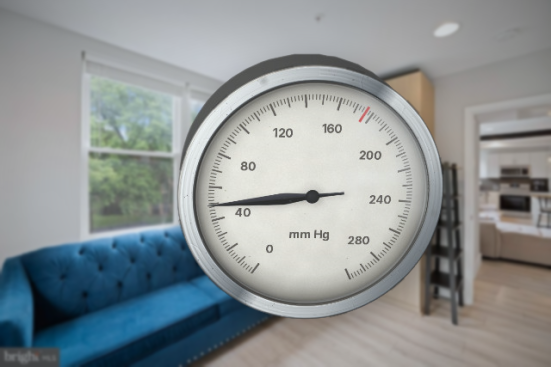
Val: 50 mmHg
